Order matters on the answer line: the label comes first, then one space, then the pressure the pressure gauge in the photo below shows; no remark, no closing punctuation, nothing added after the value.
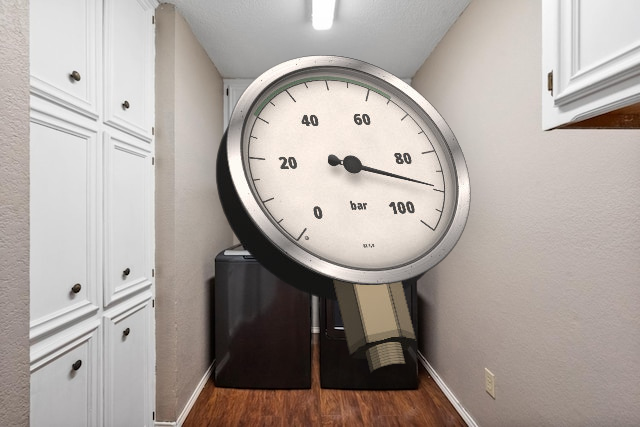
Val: 90 bar
